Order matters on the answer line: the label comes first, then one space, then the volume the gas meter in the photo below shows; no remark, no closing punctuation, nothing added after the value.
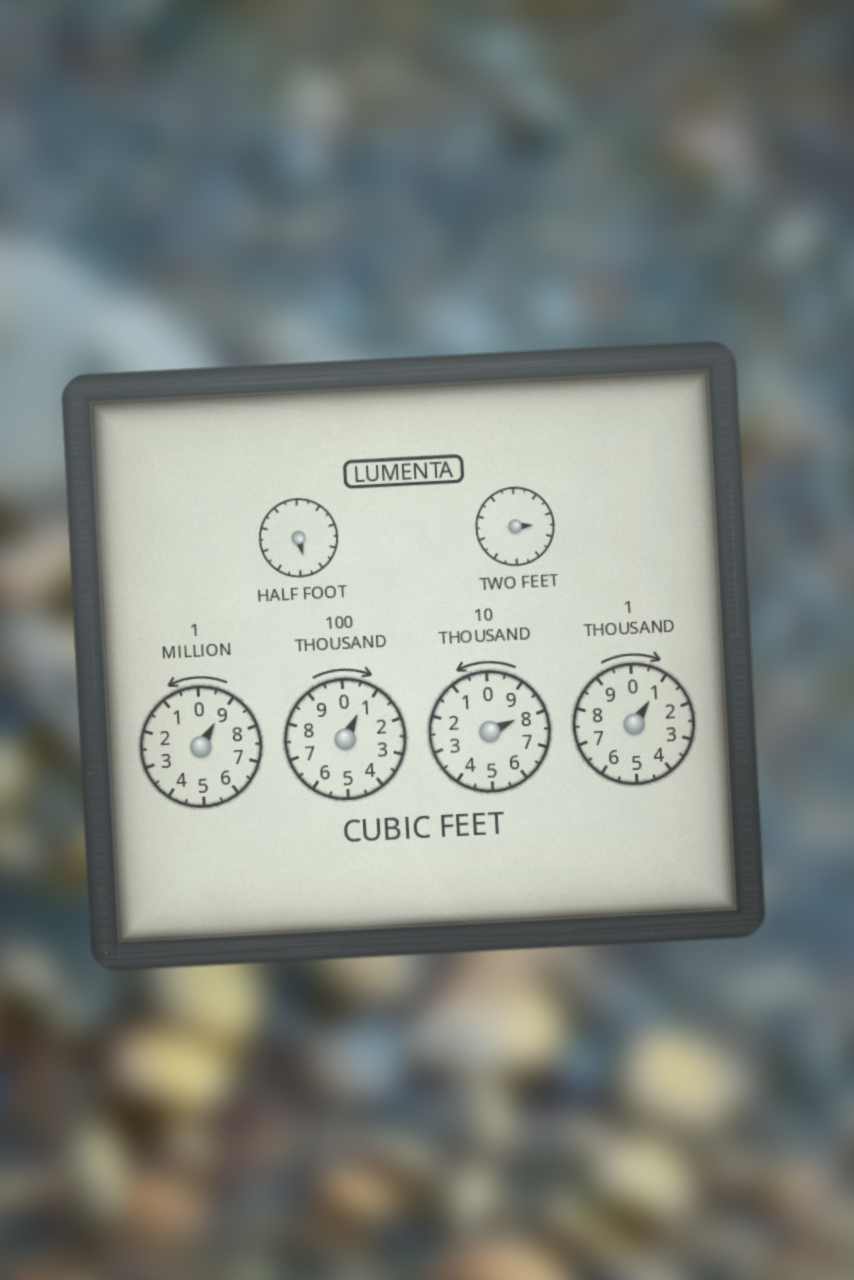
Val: 908100 ft³
